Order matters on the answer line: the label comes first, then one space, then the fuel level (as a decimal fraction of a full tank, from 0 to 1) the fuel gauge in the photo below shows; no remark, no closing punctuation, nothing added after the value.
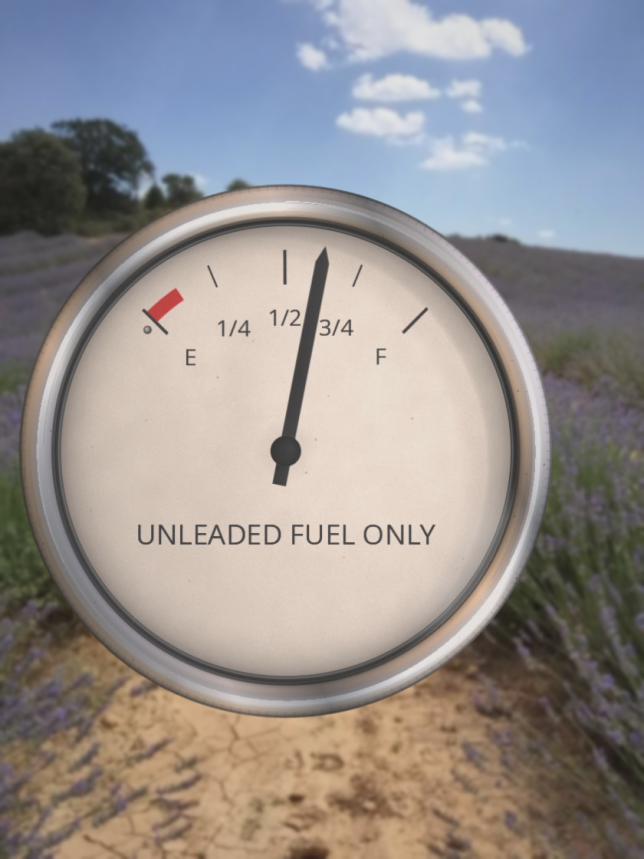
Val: 0.625
